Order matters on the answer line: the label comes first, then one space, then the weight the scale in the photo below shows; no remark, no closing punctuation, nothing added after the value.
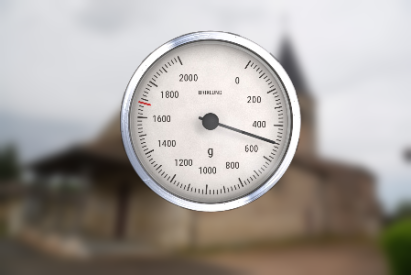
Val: 500 g
